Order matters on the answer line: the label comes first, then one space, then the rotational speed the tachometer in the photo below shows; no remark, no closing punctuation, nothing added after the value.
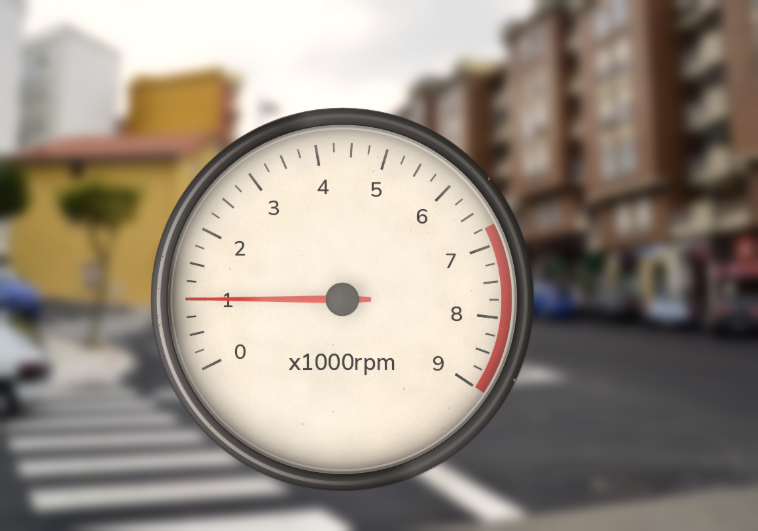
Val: 1000 rpm
